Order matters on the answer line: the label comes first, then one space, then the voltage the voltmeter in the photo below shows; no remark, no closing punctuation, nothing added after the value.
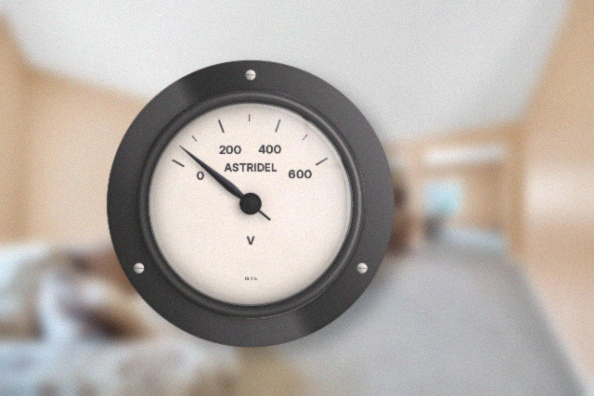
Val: 50 V
